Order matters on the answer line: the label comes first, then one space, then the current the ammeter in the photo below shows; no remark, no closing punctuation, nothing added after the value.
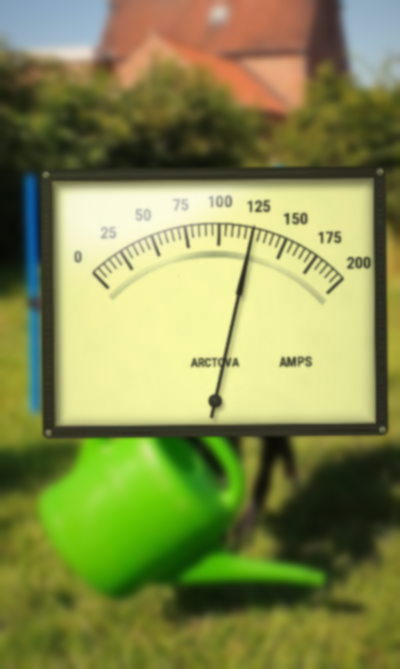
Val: 125 A
